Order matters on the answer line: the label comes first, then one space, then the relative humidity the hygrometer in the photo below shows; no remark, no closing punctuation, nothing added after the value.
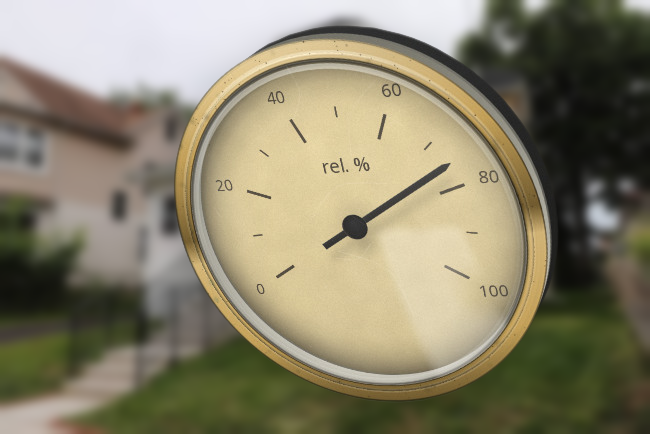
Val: 75 %
